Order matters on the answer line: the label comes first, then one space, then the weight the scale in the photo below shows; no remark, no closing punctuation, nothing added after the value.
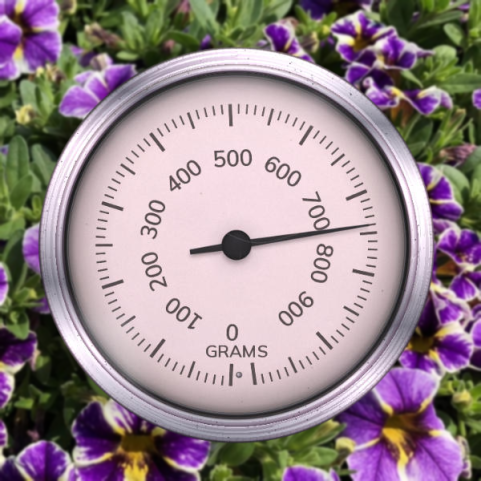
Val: 740 g
